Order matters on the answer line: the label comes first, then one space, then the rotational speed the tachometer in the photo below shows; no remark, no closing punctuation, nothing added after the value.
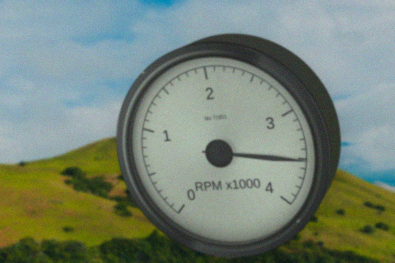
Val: 3500 rpm
